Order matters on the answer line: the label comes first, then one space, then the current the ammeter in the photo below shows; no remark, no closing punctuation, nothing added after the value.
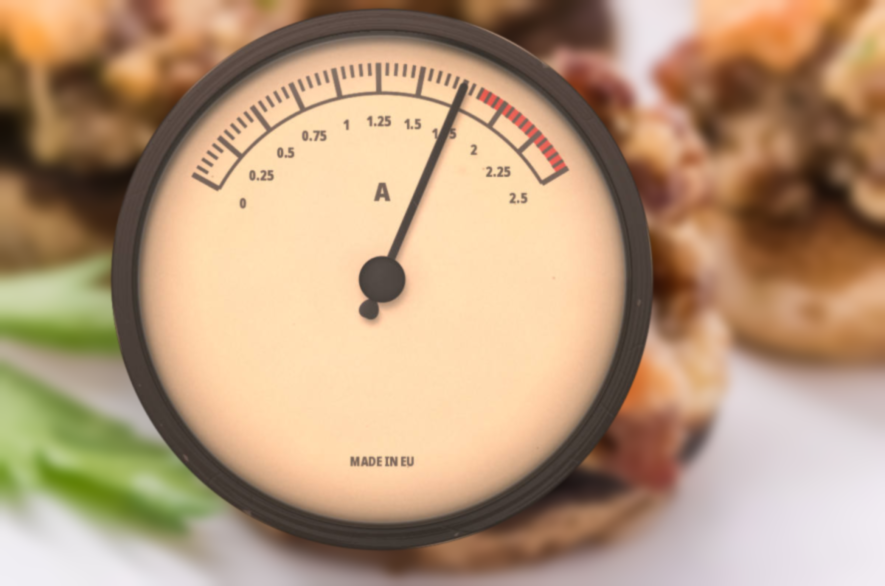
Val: 1.75 A
